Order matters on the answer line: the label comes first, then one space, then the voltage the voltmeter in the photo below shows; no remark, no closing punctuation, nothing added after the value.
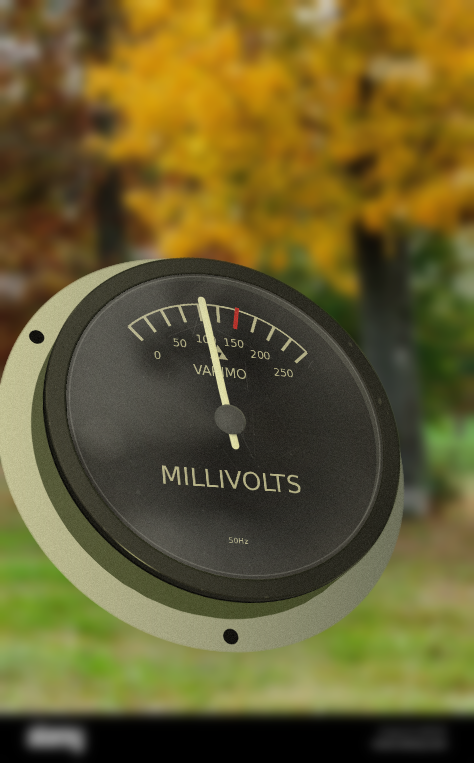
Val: 100 mV
